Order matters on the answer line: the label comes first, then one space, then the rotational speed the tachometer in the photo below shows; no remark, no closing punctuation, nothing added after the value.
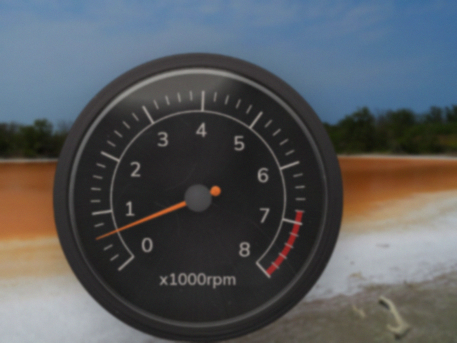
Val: 600 rpm
